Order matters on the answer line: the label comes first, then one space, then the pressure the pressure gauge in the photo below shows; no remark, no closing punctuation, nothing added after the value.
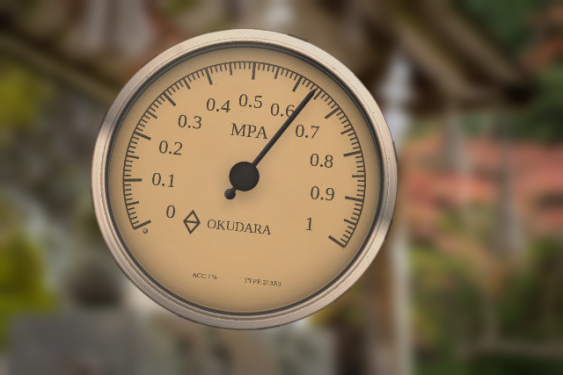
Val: 0.64 MPa
